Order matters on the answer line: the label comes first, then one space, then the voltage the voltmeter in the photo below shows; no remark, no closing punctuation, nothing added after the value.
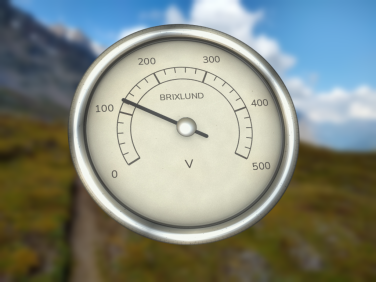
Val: 120 V
